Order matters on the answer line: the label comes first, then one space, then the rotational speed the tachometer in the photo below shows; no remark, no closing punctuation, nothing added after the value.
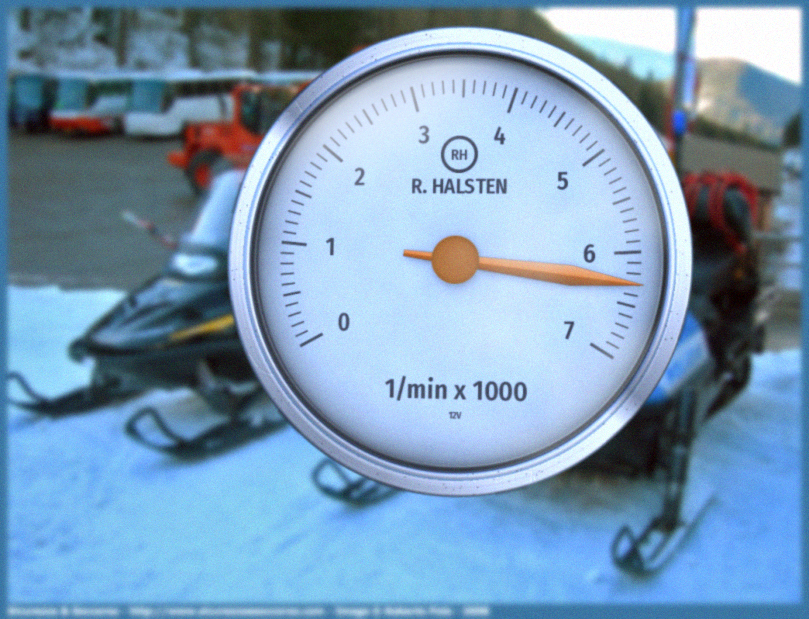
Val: 6300 rpm
